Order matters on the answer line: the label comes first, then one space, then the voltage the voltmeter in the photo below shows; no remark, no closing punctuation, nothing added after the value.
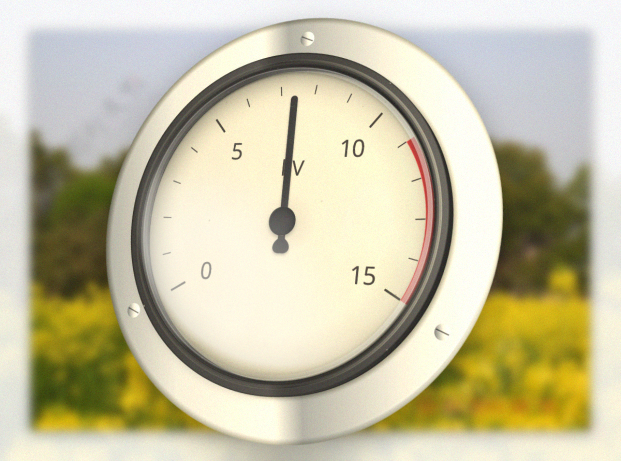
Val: 7.5 kV
